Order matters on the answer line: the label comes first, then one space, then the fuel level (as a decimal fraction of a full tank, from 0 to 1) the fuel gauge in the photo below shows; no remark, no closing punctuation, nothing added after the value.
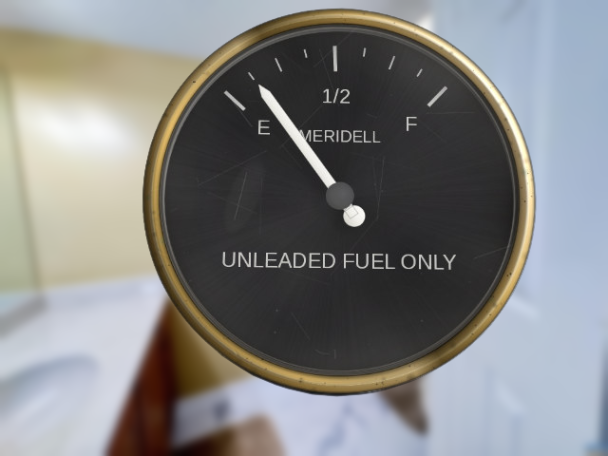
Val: 0.125
